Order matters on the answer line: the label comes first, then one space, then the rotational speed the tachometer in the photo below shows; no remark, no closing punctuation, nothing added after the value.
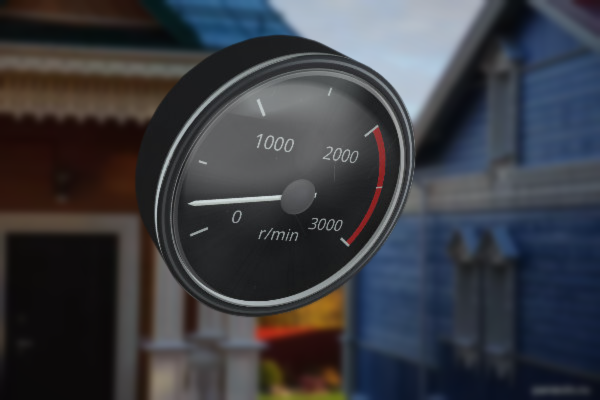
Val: 250 rpm
